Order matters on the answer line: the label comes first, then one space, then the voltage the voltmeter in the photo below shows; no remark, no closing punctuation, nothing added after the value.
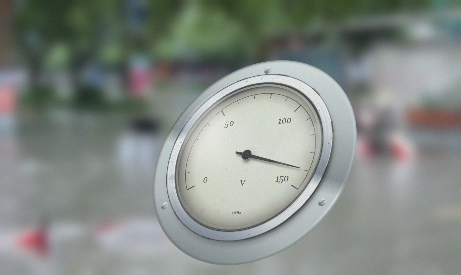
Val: 140 V
